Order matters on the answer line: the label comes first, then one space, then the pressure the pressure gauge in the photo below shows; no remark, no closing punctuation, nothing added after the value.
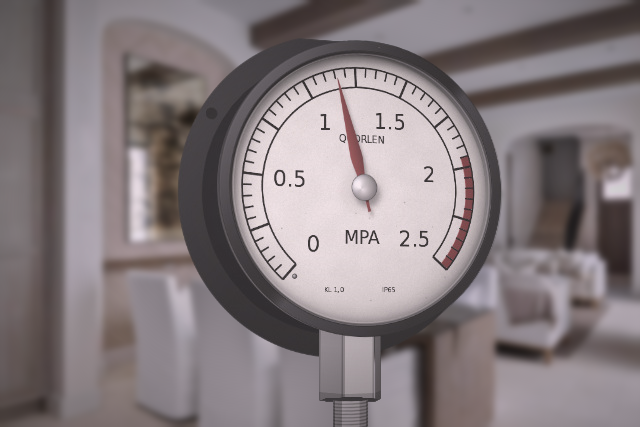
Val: 1.15 MPa
